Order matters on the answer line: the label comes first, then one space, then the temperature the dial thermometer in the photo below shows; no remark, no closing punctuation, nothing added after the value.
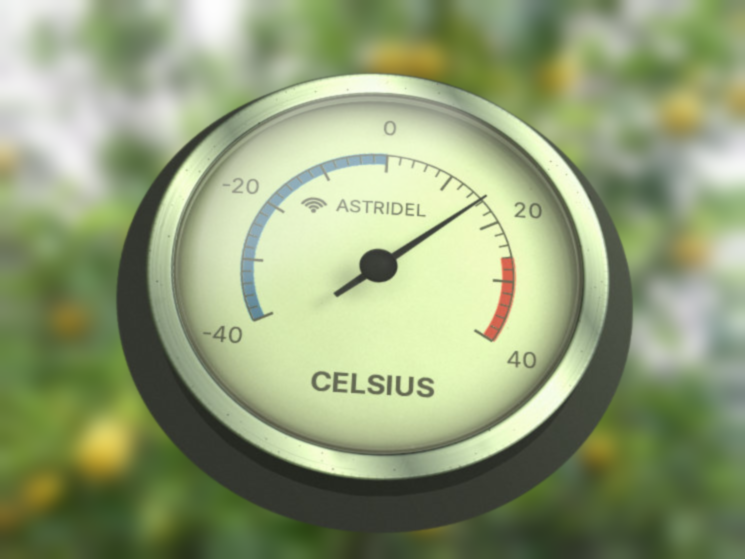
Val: 16 °C
